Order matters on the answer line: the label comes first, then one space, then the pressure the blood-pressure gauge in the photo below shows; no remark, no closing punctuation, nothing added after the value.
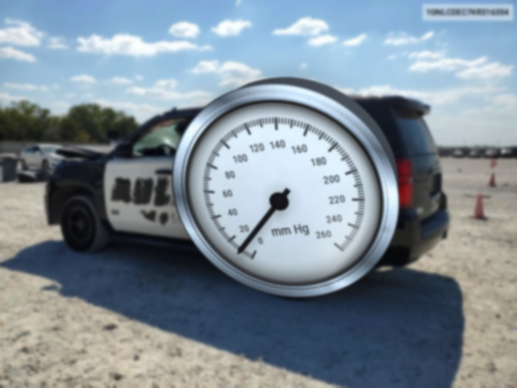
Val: 10 mmHg
